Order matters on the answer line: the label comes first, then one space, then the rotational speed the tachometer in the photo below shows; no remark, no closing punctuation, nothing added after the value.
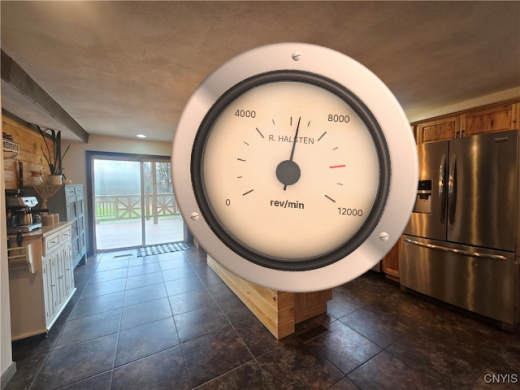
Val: 6500 rpm
